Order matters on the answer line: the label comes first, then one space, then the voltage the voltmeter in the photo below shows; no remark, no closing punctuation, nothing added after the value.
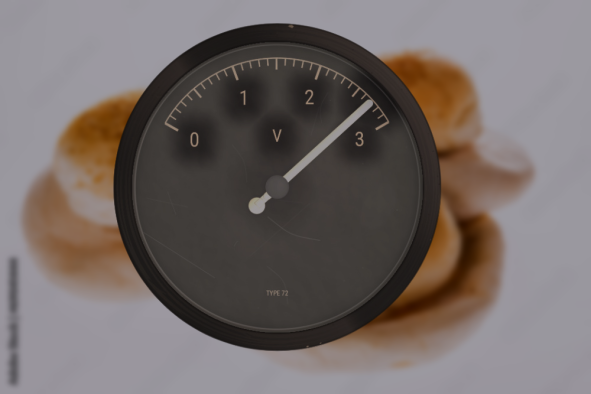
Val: 2.7 V
